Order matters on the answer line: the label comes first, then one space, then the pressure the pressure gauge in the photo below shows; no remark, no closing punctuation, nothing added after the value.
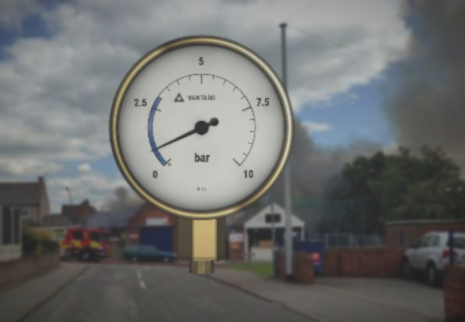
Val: 0.75 bar
